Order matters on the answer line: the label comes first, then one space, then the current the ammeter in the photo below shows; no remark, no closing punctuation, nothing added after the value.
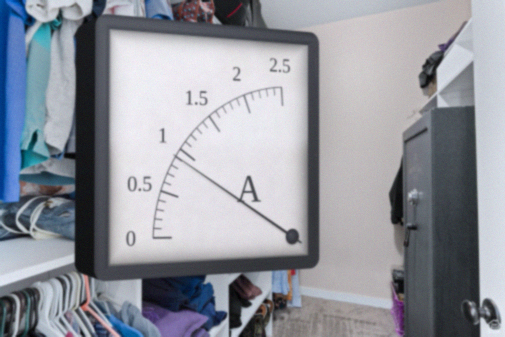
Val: 0.9 A
